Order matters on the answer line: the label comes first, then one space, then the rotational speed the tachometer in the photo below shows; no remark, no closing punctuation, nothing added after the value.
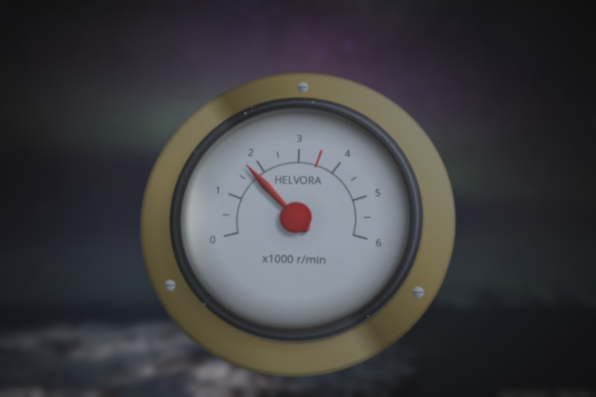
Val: 1750 rpm
